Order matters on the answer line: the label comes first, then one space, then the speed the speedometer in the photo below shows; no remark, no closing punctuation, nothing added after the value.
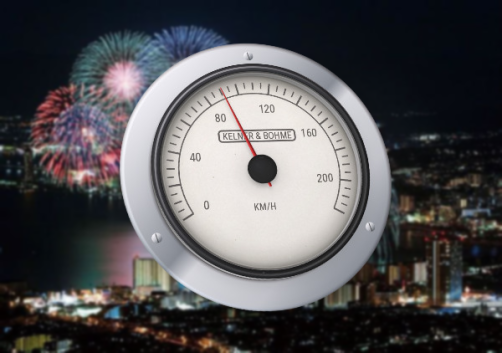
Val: 90 km/h
